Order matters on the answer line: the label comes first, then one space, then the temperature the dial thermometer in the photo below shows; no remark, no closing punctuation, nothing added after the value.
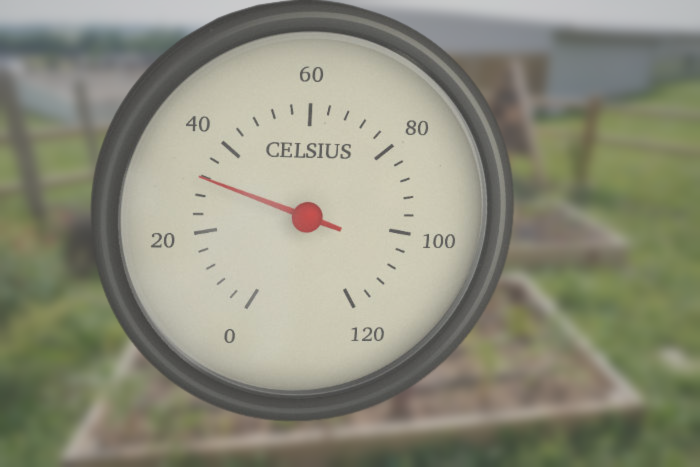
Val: 32 °C
